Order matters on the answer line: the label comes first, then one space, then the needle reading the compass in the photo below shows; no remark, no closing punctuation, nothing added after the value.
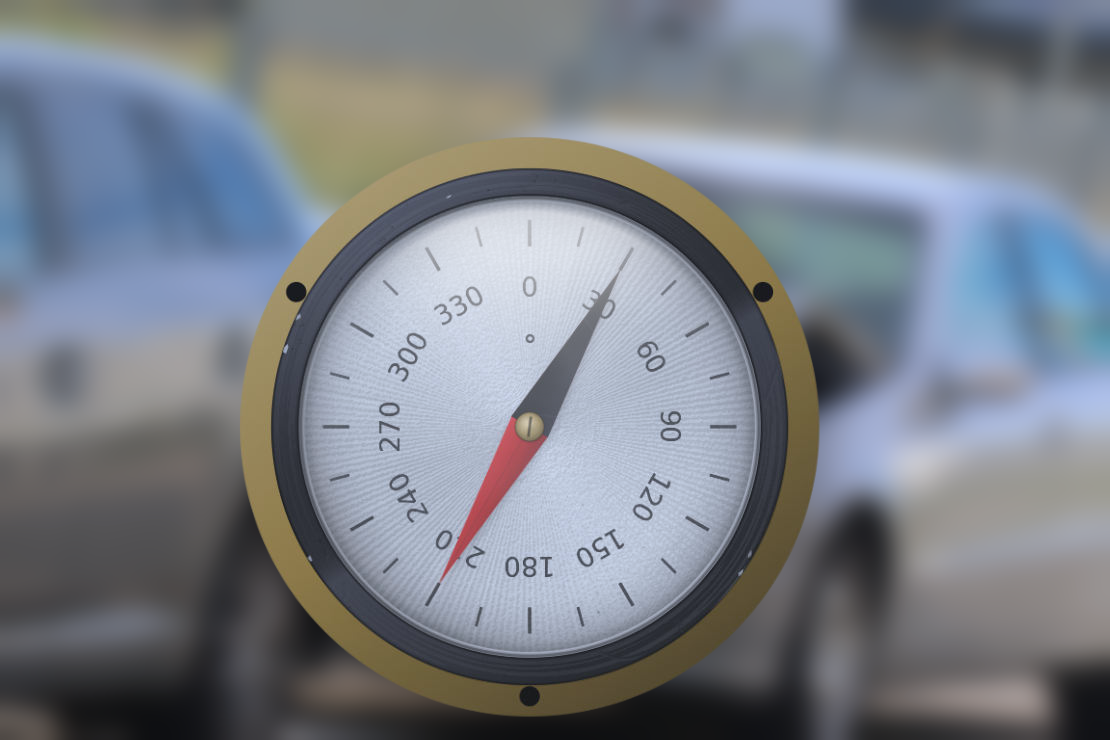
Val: 210 °
